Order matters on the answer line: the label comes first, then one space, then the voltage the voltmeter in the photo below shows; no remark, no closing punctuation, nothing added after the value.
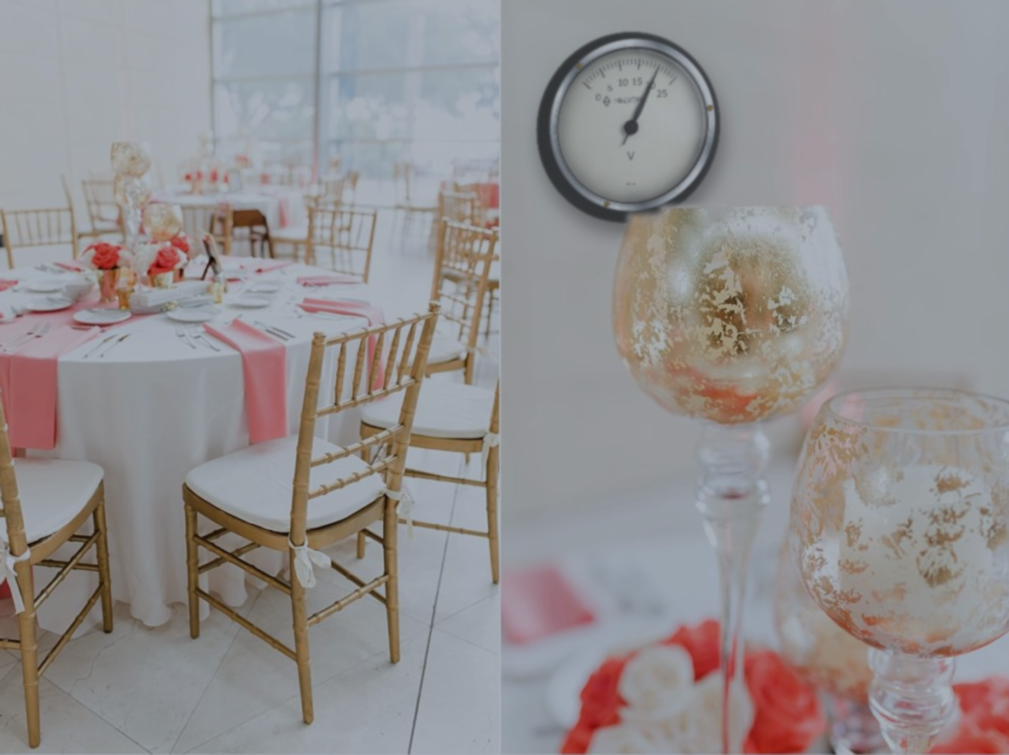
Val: 20 V
